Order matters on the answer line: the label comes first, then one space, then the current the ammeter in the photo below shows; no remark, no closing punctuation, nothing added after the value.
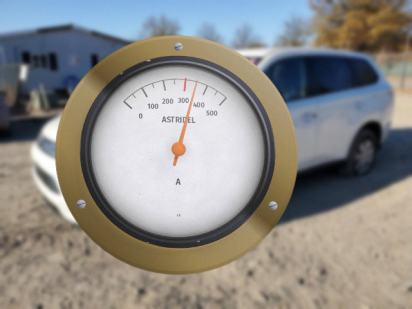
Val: 350 A
